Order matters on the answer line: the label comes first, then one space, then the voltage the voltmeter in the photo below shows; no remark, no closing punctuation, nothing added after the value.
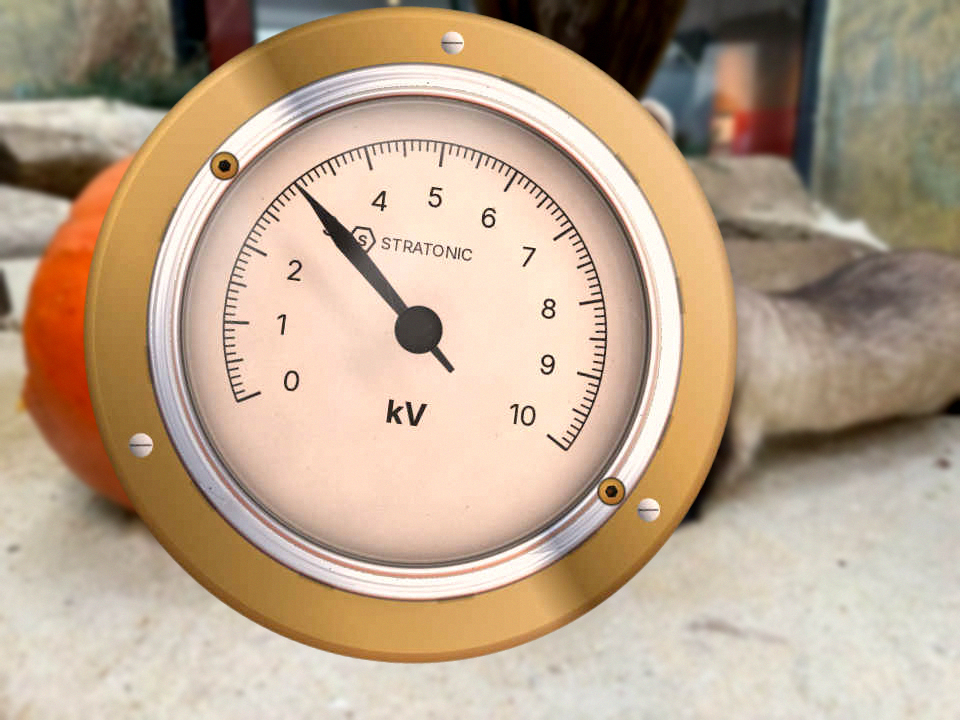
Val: 3 kV
